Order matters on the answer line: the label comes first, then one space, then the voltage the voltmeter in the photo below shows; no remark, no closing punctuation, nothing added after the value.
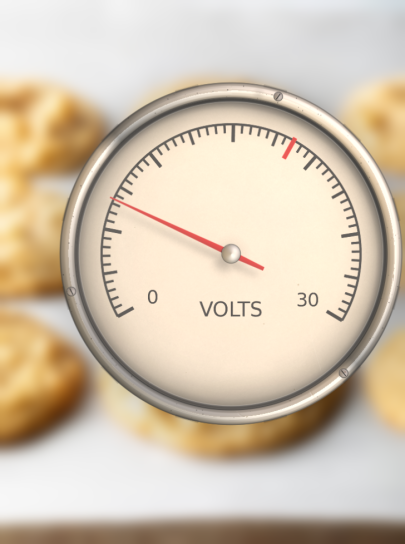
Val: 6.75 V
